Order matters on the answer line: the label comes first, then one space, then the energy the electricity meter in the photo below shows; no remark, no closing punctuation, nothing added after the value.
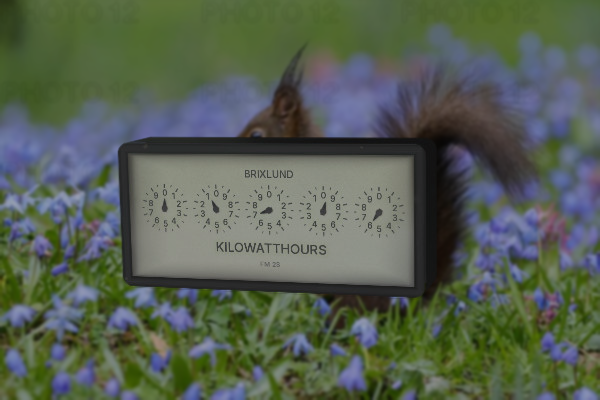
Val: 696 kWh
